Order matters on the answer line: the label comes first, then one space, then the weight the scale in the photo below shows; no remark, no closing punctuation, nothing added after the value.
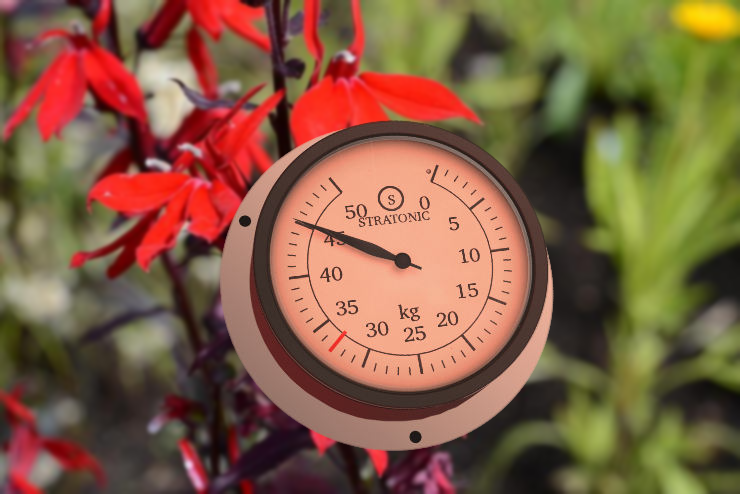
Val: 45 kg
